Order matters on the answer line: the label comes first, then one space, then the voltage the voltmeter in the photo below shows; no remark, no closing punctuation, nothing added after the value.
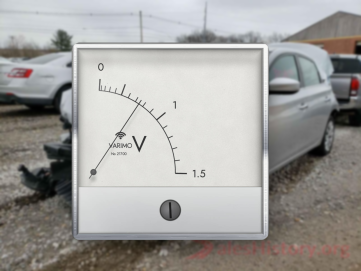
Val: 0.75 V
